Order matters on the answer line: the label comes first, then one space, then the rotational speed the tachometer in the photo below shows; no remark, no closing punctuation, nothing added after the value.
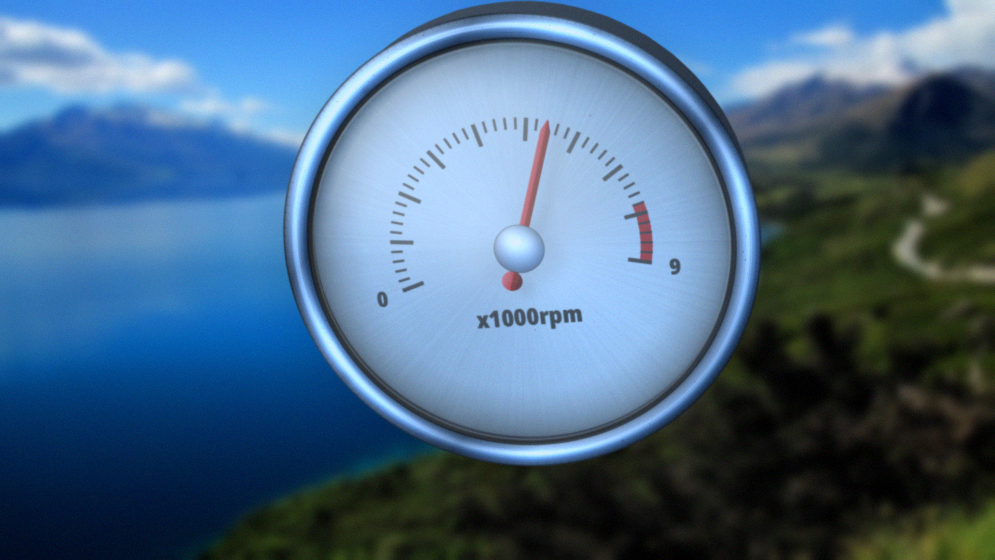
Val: 5400 rpm
